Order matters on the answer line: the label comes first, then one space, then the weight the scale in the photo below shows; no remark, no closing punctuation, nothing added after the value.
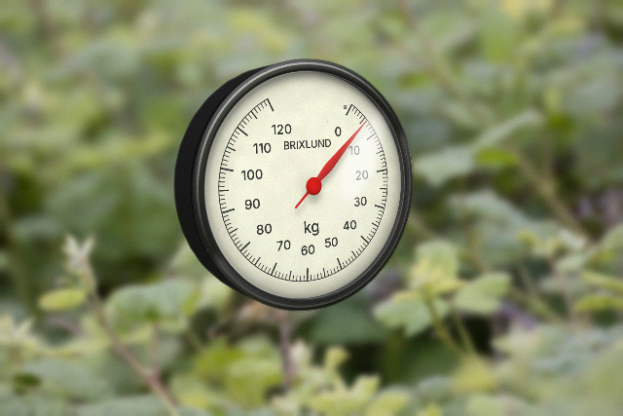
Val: 5 kg
